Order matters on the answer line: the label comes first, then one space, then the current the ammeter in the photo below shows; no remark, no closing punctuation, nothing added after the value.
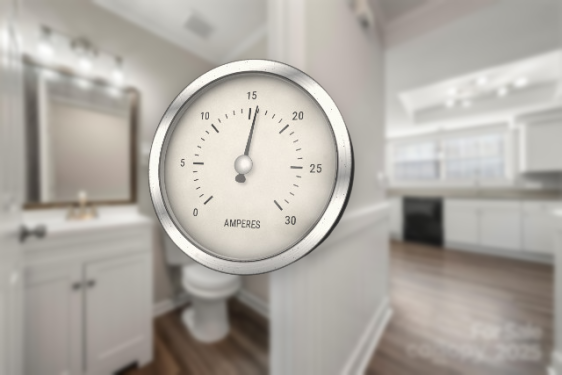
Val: 16 A
